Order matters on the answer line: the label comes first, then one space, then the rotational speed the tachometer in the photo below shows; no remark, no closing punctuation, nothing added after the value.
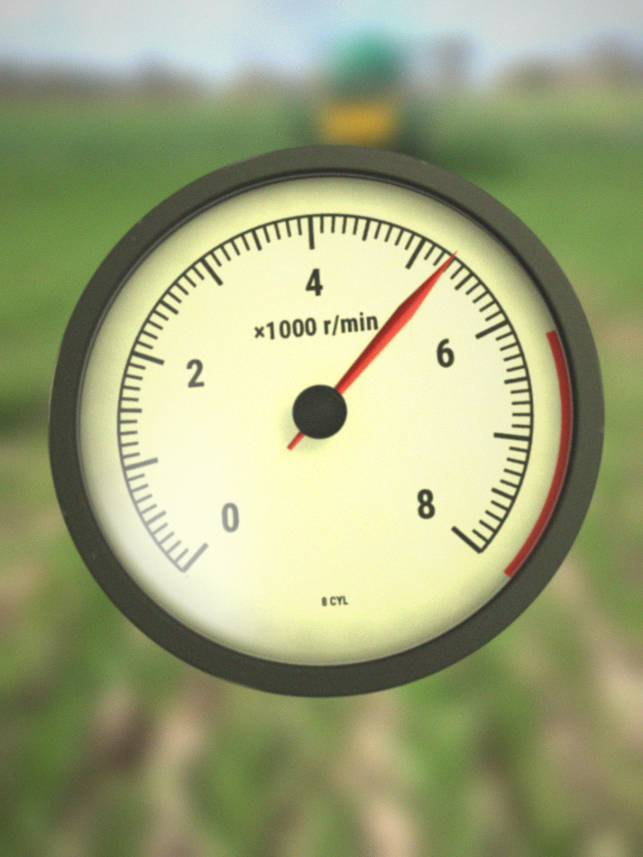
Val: 5300 rpm
